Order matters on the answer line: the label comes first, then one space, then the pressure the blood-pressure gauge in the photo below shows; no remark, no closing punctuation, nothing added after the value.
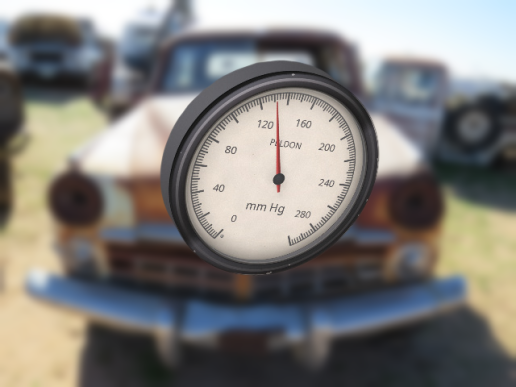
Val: 130 mmHg
